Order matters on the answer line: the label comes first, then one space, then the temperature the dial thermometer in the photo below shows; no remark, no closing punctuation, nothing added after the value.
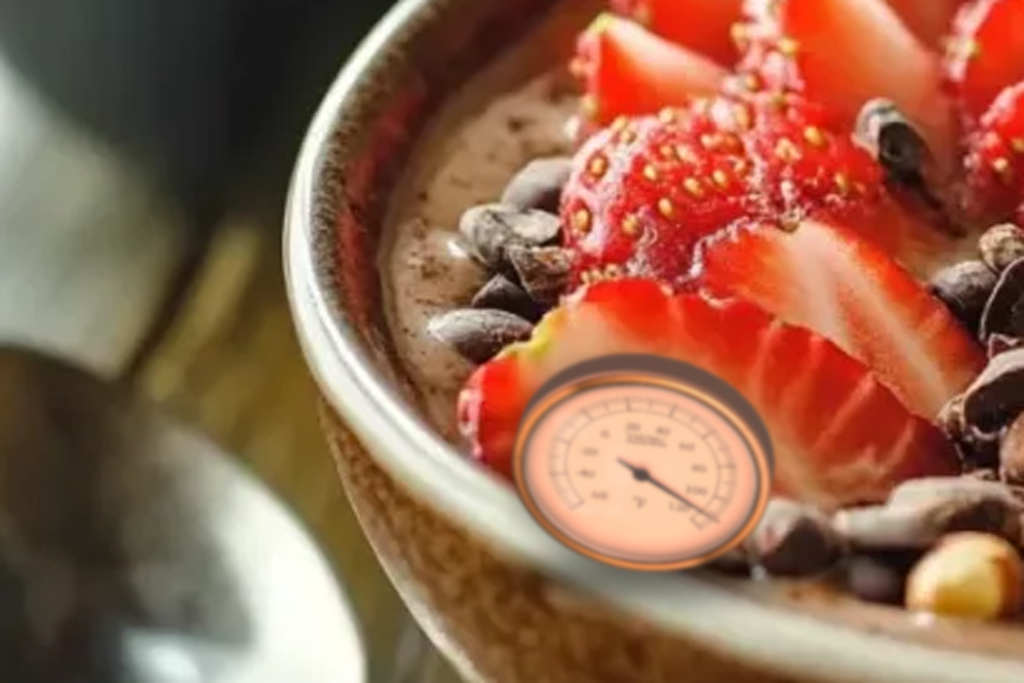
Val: 110 °F
